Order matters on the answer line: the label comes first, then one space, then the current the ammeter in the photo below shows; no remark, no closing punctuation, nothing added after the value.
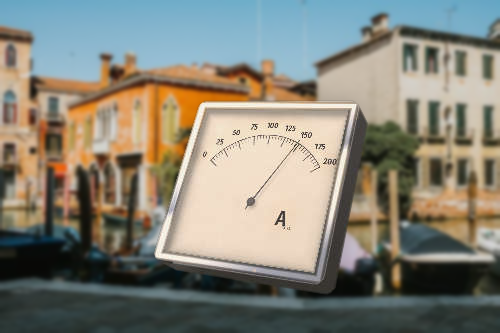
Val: 150 A
